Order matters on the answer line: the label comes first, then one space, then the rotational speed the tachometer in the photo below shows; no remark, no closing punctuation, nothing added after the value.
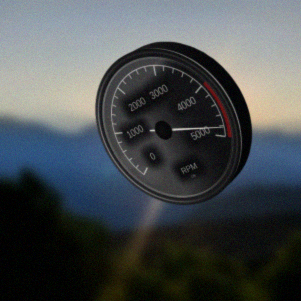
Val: 4800 rpm
